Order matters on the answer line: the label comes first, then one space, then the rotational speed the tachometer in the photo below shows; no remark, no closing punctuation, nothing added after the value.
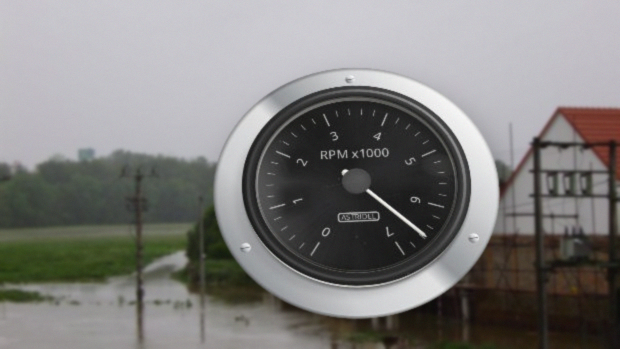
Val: 6600 rpm
